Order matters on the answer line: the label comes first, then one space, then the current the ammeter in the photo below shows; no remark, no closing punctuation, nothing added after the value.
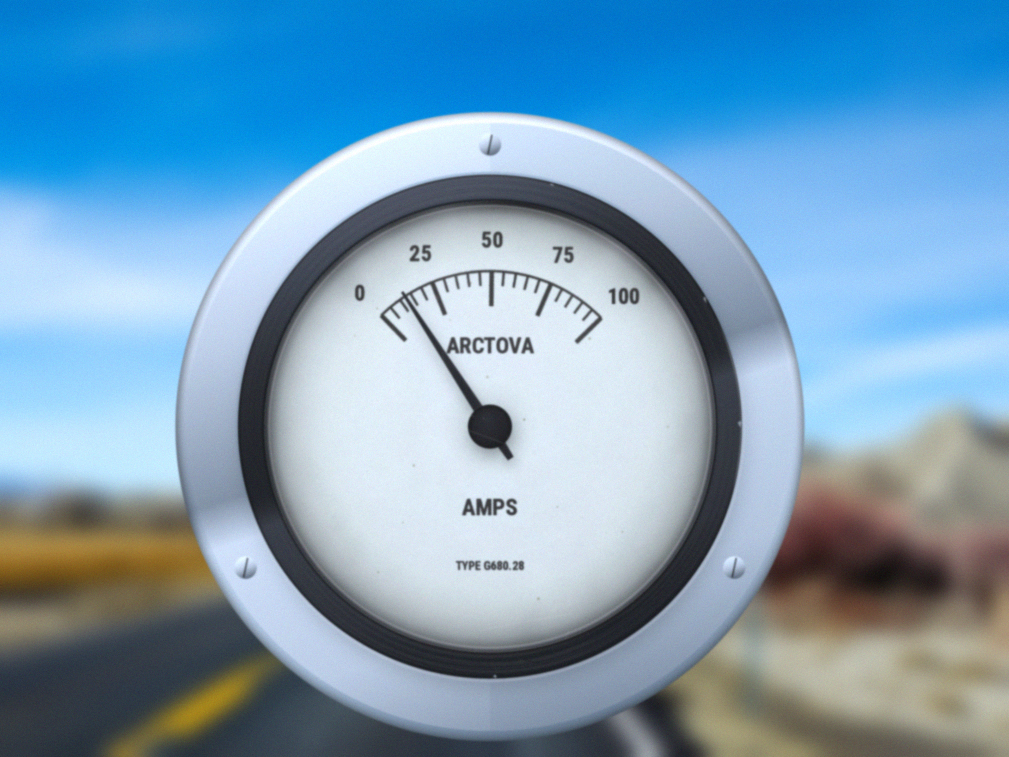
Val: 12.5 A
